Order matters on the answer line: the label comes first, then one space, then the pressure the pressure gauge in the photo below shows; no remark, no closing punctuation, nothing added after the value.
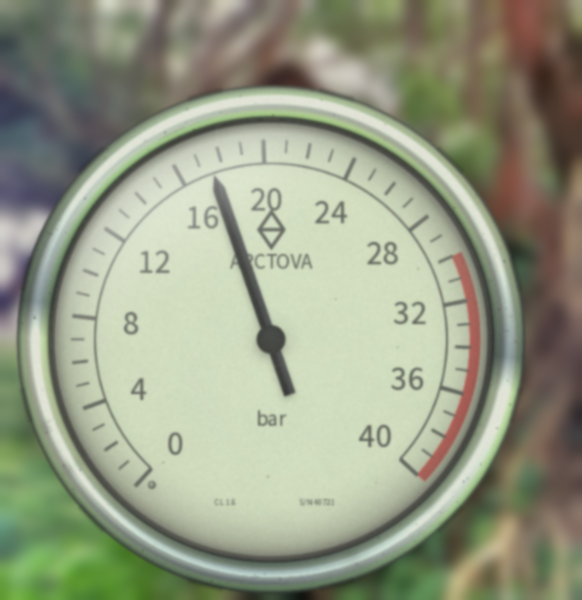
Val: 17.5 bar
